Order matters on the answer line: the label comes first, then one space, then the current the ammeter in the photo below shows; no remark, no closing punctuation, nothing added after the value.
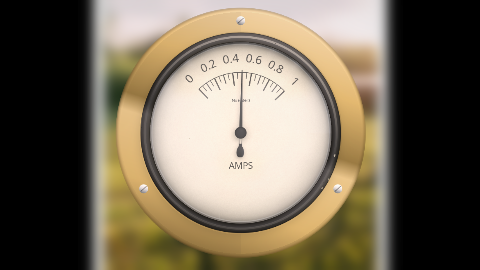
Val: 0.5 A
